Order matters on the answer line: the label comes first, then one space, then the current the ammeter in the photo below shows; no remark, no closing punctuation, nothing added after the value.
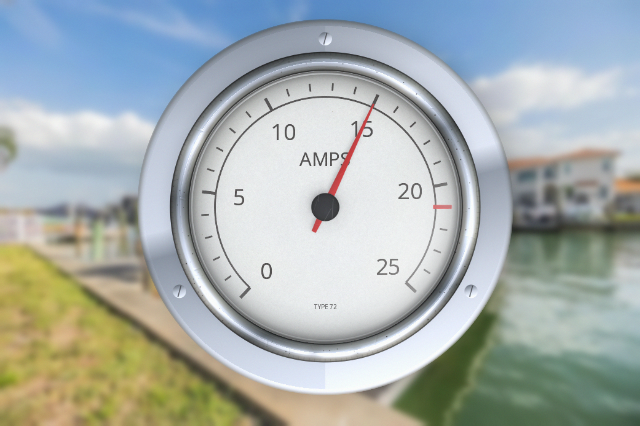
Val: 15 A
